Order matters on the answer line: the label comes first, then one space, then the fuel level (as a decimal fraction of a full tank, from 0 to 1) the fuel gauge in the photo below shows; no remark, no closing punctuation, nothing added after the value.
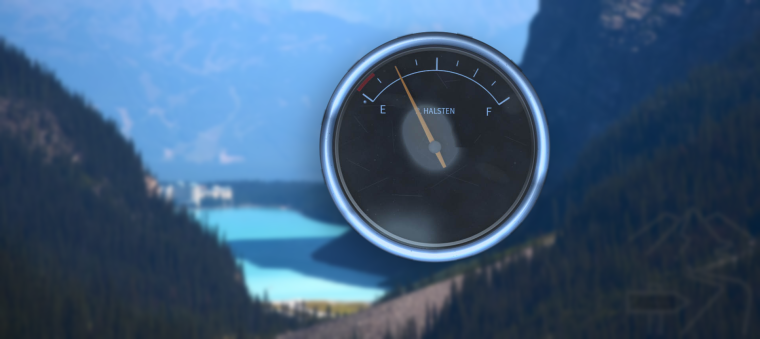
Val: 0.25
